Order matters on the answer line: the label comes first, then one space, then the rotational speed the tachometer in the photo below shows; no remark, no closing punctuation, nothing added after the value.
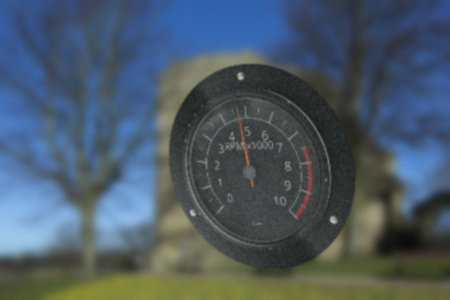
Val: 4750 rpm
